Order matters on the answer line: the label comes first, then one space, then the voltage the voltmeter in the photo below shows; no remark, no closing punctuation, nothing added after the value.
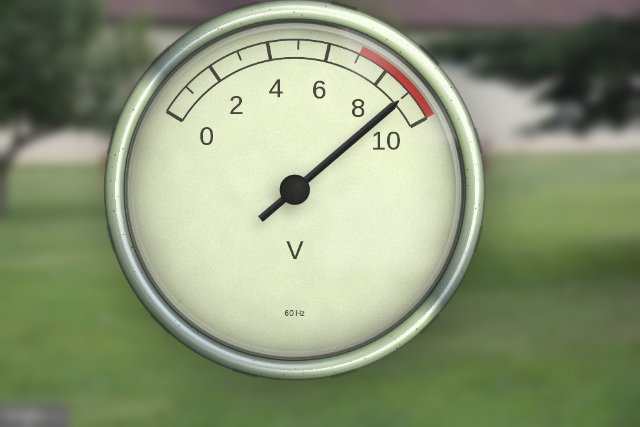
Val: 9 V
